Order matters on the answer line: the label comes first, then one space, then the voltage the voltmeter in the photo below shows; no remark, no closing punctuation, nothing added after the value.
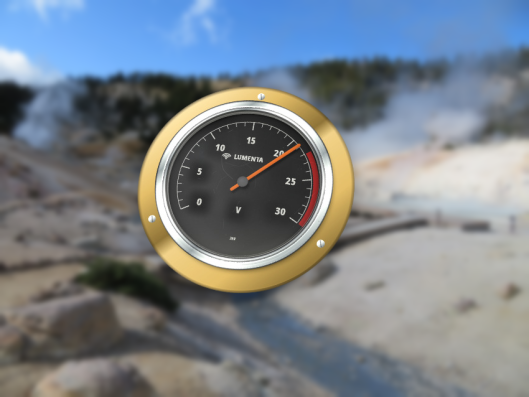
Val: 21 V
